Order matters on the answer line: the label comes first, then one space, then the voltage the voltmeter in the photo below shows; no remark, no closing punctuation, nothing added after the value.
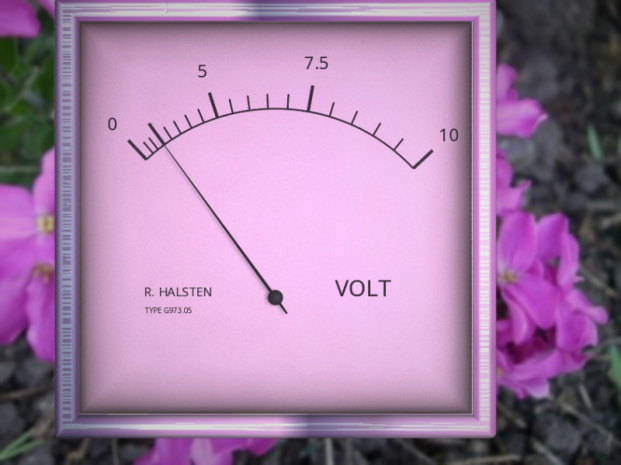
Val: 2.5 V
